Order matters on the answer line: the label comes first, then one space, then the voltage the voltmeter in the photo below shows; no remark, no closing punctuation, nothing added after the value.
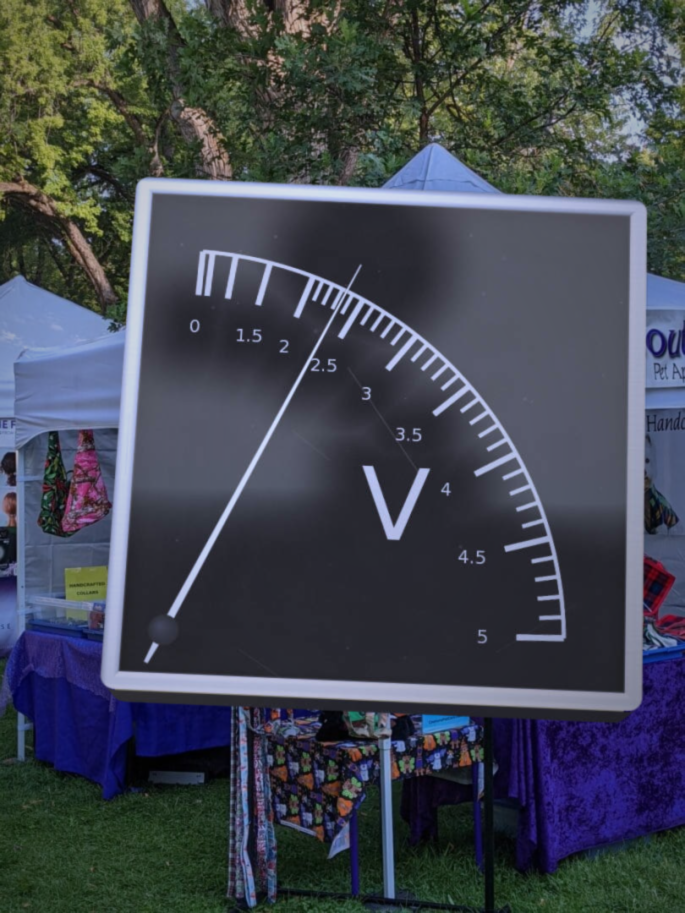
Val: 2.35 V
